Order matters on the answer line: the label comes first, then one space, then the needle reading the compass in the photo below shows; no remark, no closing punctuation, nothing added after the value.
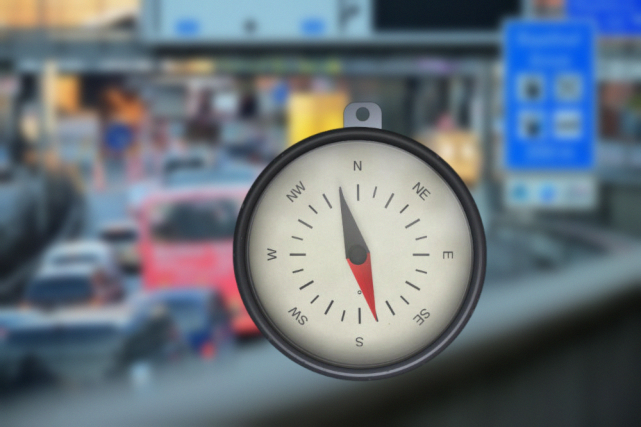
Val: 165 °
